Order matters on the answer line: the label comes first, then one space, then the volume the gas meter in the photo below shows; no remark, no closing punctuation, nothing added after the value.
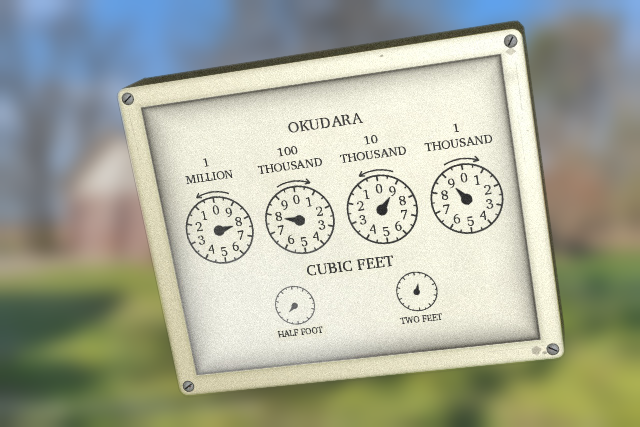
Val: 778900 ft³
